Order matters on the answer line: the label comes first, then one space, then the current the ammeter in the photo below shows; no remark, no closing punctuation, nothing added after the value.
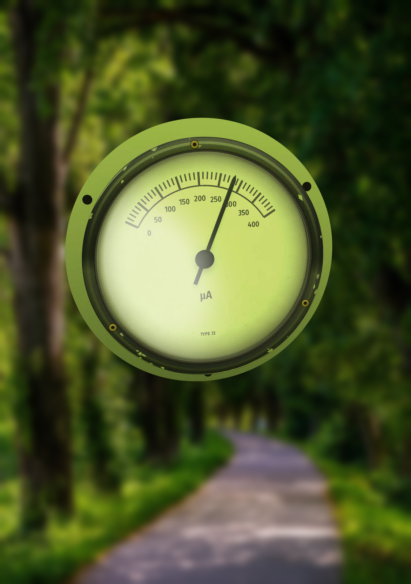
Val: 280 µA
